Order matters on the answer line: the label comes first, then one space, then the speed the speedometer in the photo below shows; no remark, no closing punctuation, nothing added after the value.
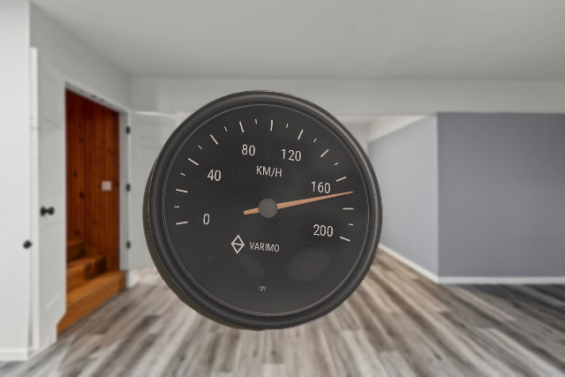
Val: 170 km/h
